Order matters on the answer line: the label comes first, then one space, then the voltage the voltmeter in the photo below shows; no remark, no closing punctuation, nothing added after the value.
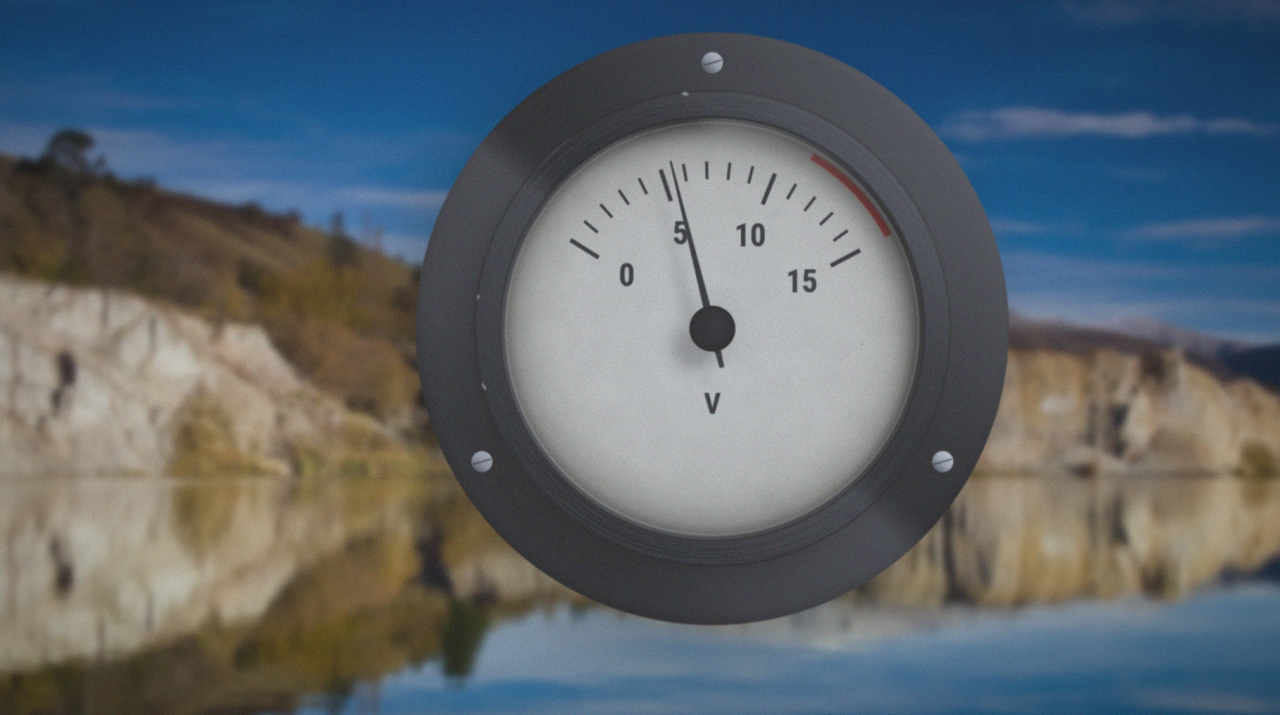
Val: 5.5 V
